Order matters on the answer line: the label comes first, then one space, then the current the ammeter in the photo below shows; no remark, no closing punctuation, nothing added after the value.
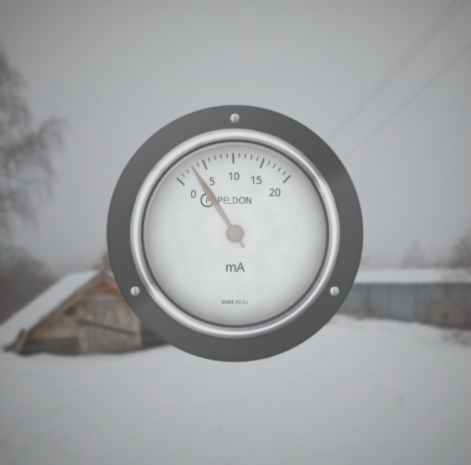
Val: 3 mA
